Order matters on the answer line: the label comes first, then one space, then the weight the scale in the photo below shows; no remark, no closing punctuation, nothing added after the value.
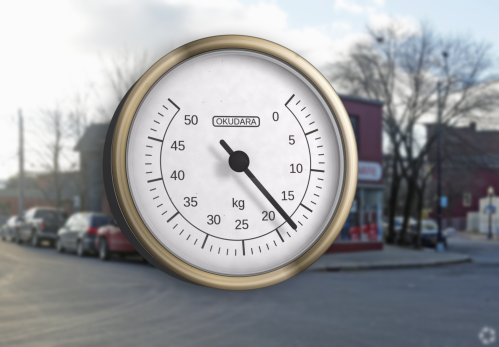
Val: 18 kg
